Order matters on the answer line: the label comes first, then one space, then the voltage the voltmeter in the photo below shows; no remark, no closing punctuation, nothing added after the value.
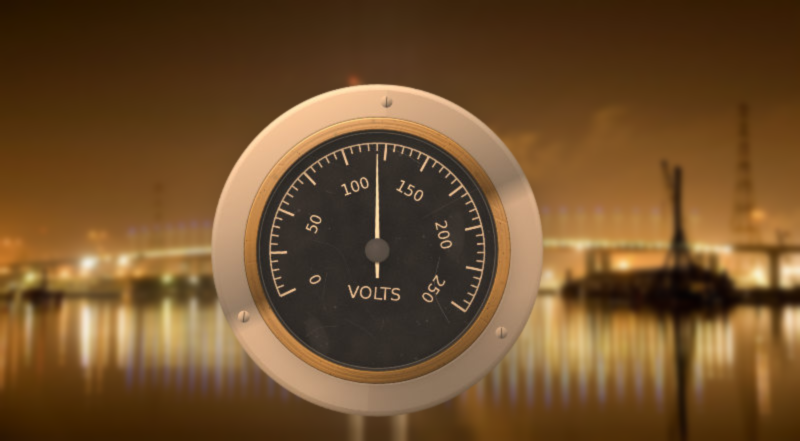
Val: 120 V
